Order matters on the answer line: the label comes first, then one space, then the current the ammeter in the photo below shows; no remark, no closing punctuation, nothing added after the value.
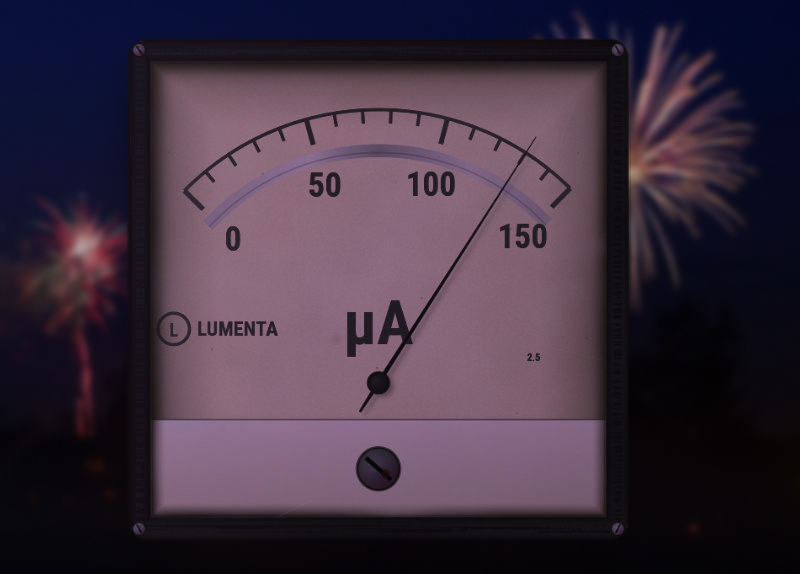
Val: 130 µA
